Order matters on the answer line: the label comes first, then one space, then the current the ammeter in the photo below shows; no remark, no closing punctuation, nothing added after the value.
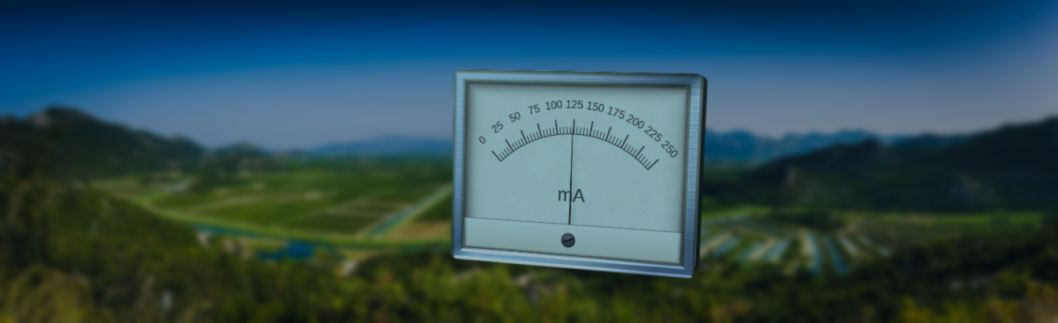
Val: 125 mA
